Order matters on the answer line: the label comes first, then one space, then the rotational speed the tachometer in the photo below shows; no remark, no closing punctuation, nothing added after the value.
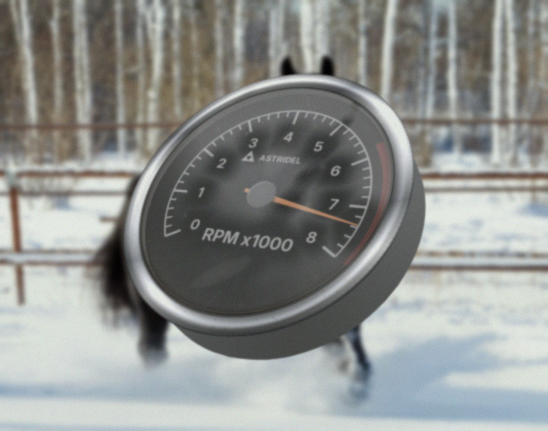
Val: 7400 rpm
